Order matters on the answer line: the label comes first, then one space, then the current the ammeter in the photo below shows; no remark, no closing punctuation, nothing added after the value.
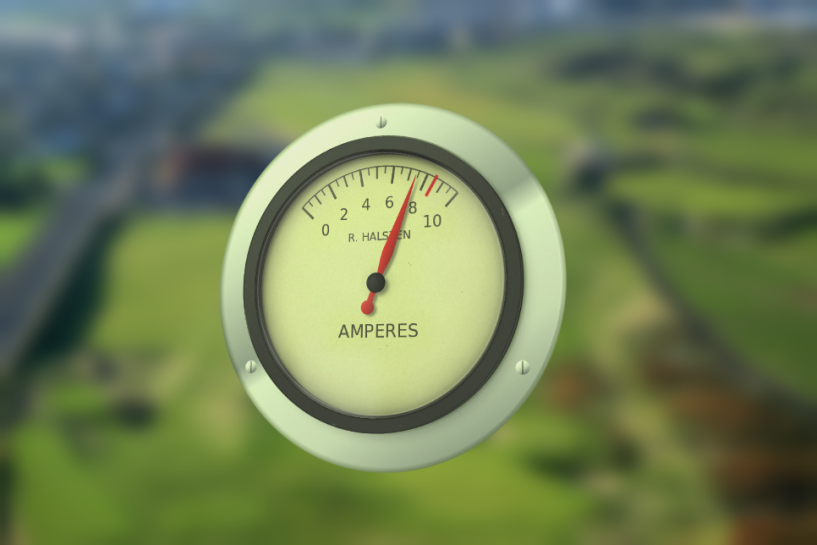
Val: 7.5 A
